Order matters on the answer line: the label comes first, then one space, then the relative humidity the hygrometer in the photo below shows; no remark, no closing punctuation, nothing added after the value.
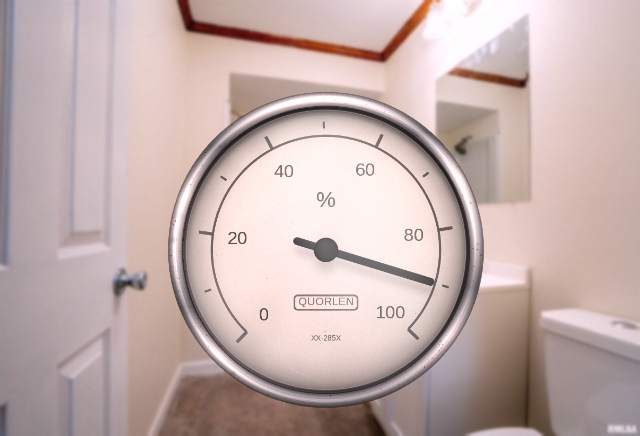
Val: 90 %
